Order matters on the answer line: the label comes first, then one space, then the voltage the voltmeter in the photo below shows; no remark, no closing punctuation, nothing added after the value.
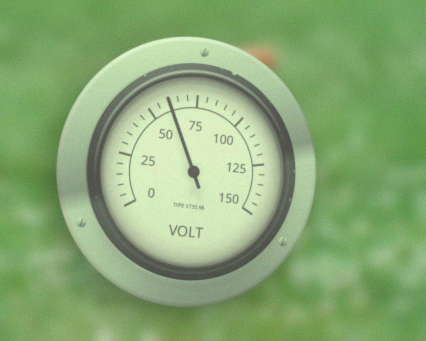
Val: 60 V
